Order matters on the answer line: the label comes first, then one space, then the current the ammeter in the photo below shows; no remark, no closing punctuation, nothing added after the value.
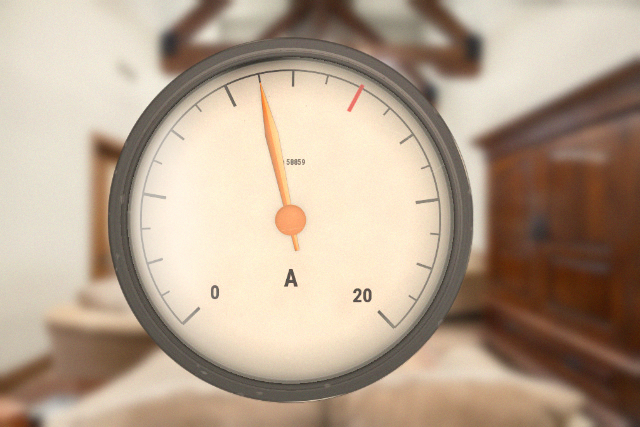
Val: 9 A
